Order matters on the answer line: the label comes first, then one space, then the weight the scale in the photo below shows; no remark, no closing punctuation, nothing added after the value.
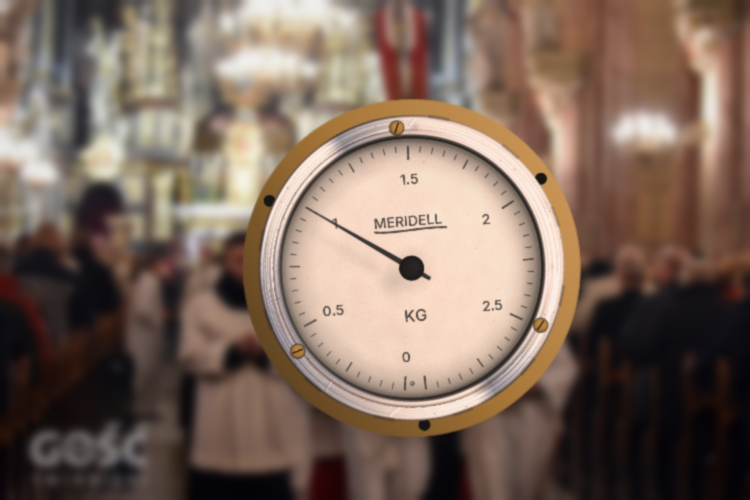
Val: 1 kg
